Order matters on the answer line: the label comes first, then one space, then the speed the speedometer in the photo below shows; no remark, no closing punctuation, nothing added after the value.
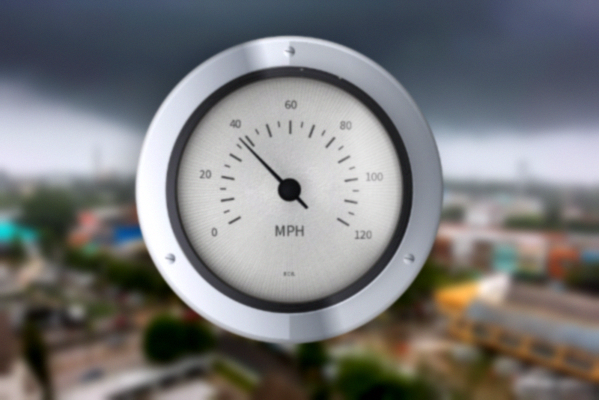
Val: 37.5 mph
